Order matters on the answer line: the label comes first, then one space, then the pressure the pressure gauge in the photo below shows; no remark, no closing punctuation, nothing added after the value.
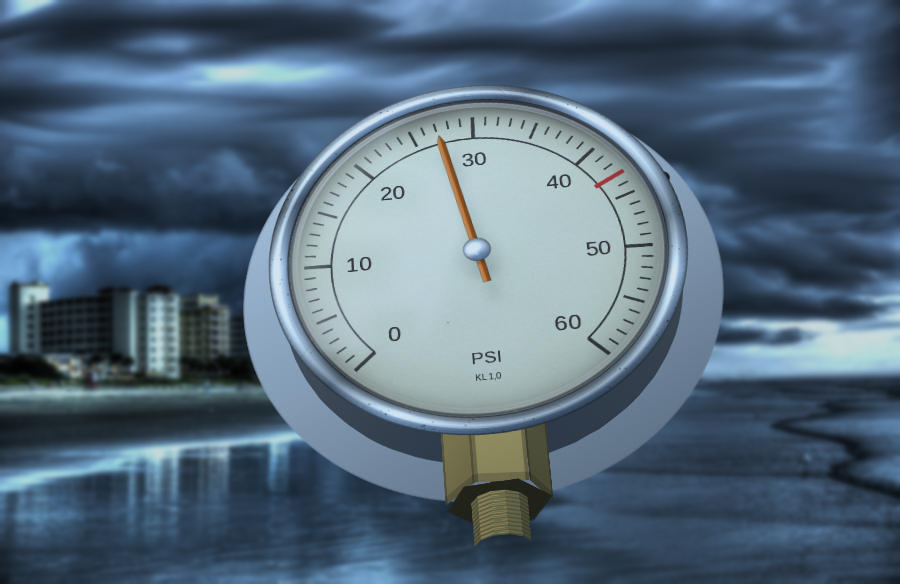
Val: 27 psi
